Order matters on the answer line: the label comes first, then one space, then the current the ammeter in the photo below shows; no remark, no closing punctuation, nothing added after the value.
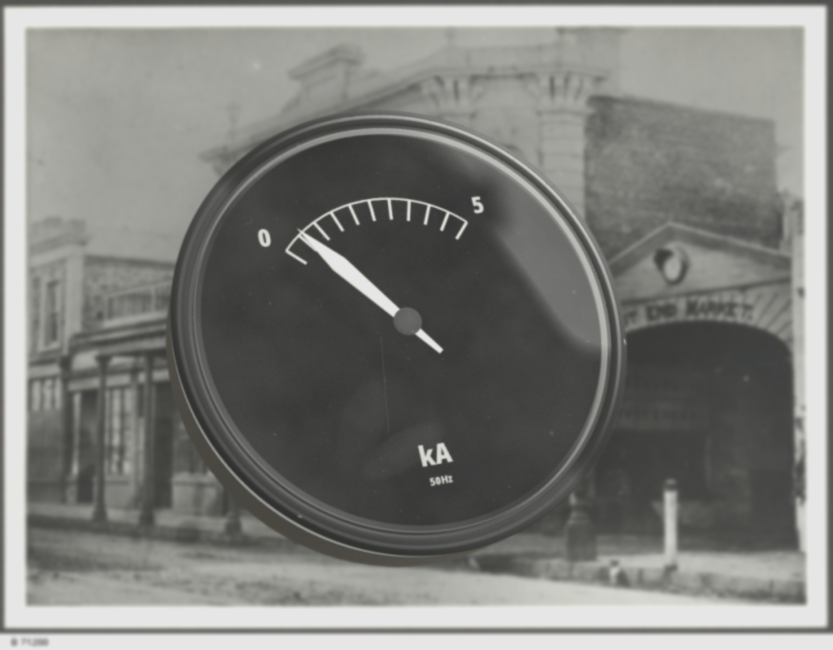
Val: 0.5 kA
